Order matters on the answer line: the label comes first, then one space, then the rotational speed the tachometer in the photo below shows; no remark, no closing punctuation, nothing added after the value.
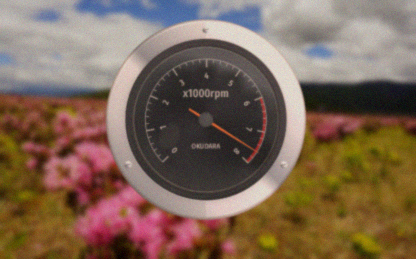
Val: 7600 rpm
